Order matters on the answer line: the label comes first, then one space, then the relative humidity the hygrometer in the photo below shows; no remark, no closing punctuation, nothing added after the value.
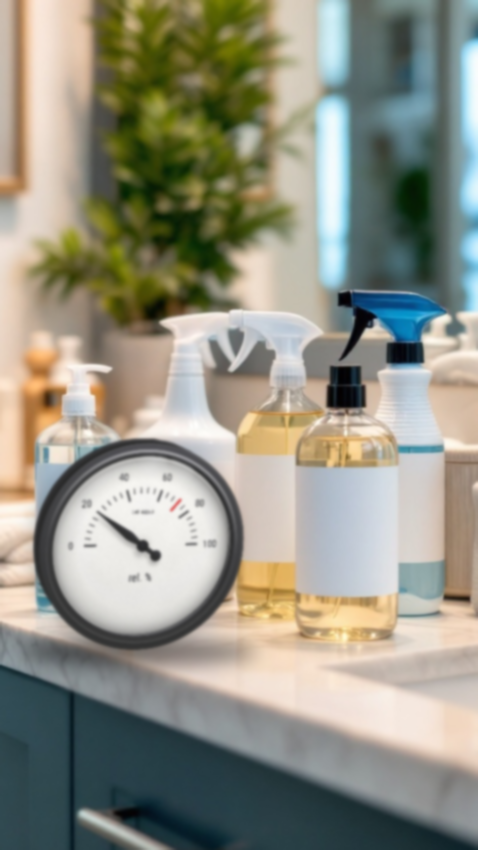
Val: 20 %
